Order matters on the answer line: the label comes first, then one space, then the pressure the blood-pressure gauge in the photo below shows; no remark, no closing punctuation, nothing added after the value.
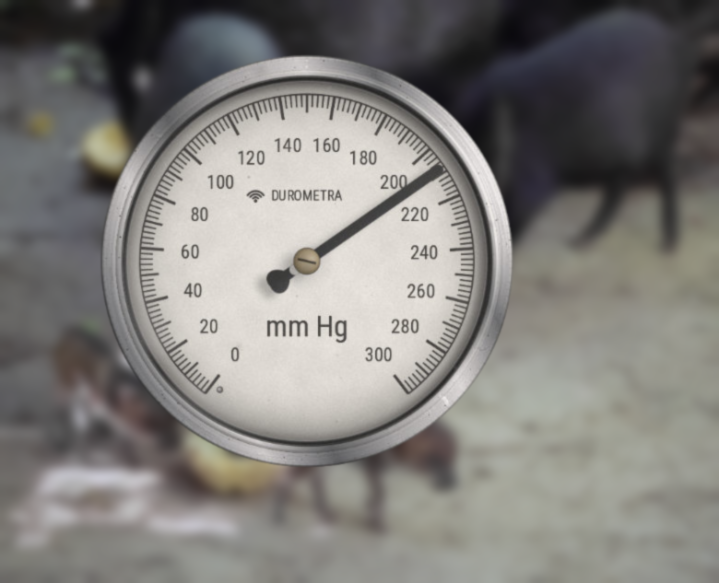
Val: 208 mmHg
